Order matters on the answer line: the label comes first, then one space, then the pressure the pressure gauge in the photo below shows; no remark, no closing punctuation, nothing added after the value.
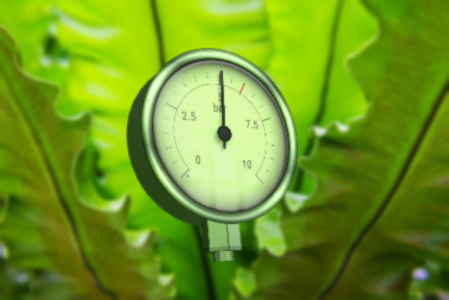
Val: 5 bar
